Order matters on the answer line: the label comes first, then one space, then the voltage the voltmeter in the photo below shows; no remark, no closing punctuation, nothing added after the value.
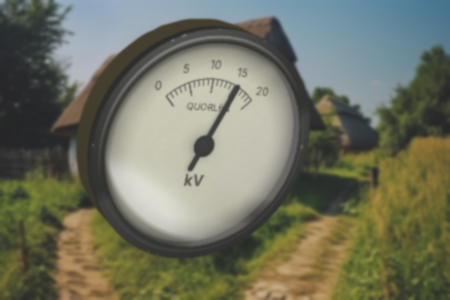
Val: 15 kV
